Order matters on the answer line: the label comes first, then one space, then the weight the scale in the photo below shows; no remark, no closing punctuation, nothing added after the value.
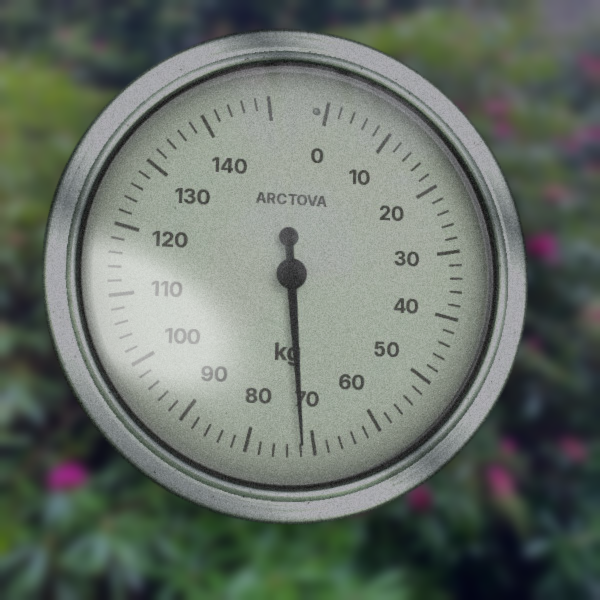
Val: 72 kg
